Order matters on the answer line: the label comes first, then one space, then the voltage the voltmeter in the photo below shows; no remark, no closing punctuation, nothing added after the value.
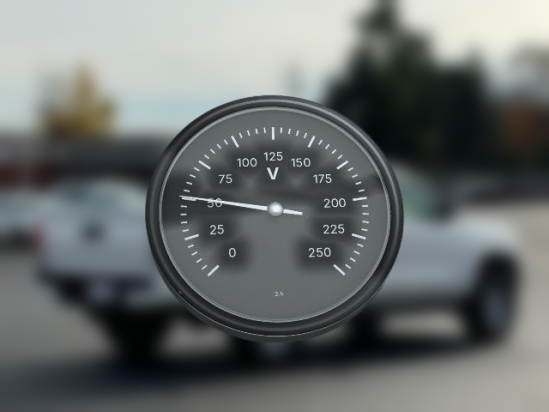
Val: 50 V
